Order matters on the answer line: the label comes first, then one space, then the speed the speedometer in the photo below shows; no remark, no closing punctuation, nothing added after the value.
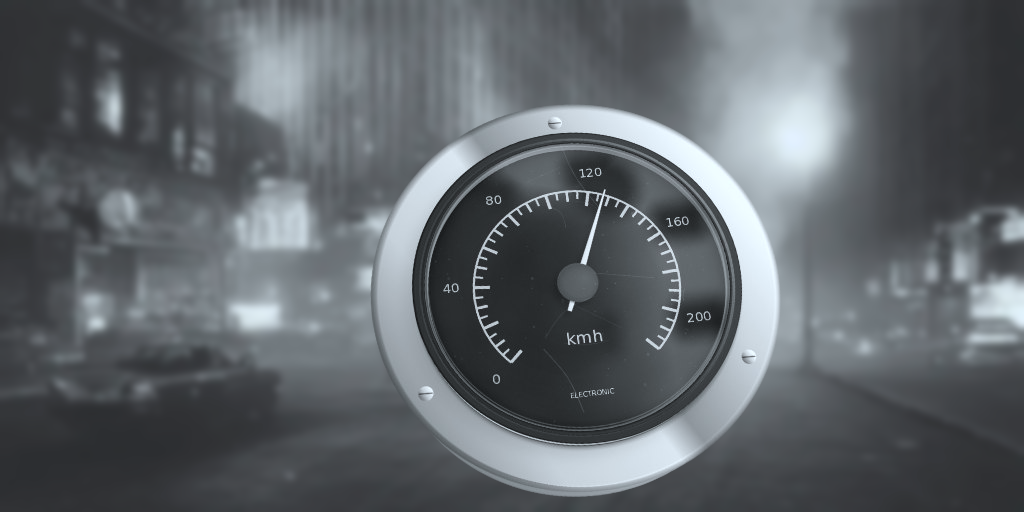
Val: 127.5 km/h
